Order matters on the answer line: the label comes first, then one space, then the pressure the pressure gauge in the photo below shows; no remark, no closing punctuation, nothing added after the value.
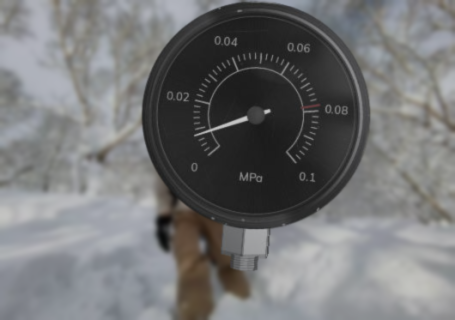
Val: 0.008 MPa
